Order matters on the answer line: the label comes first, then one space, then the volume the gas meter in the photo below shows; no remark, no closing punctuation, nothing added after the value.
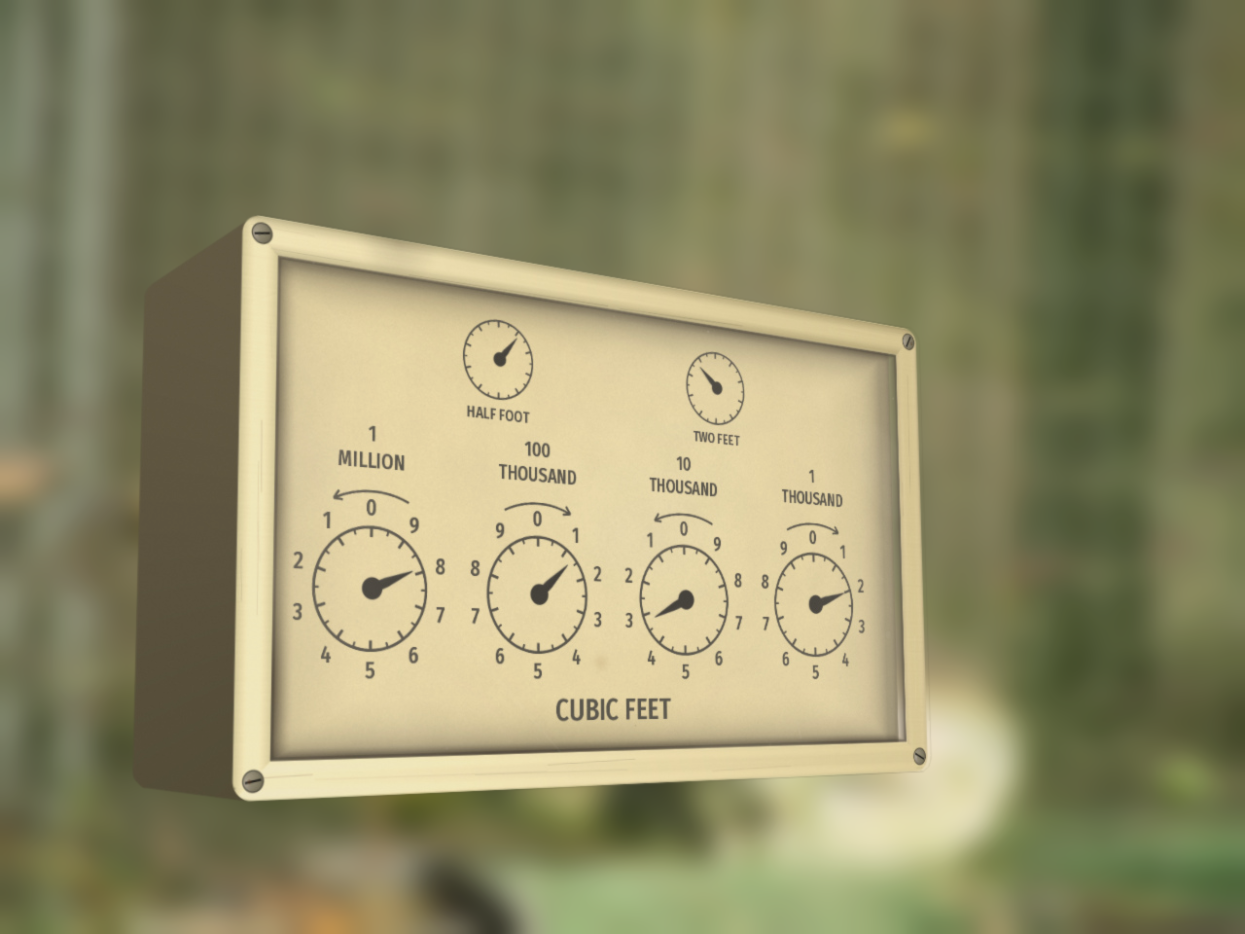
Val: 813200 ft³
